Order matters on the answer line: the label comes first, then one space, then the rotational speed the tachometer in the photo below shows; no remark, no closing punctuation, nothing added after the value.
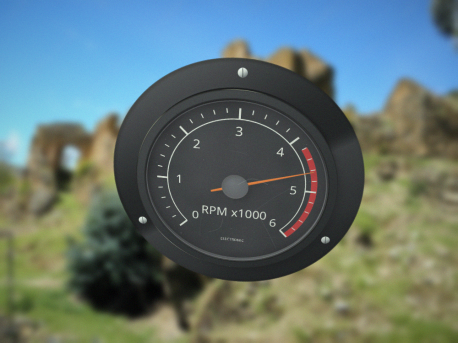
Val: 4600 rpm
